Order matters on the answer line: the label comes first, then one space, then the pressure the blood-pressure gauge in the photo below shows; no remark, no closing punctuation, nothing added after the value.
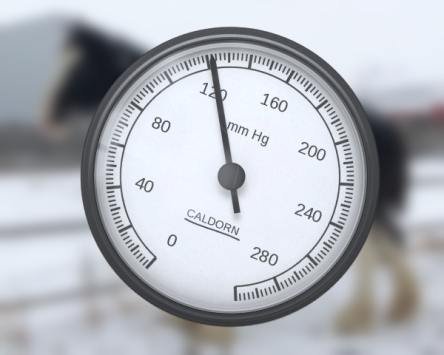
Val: 122 mmHg
